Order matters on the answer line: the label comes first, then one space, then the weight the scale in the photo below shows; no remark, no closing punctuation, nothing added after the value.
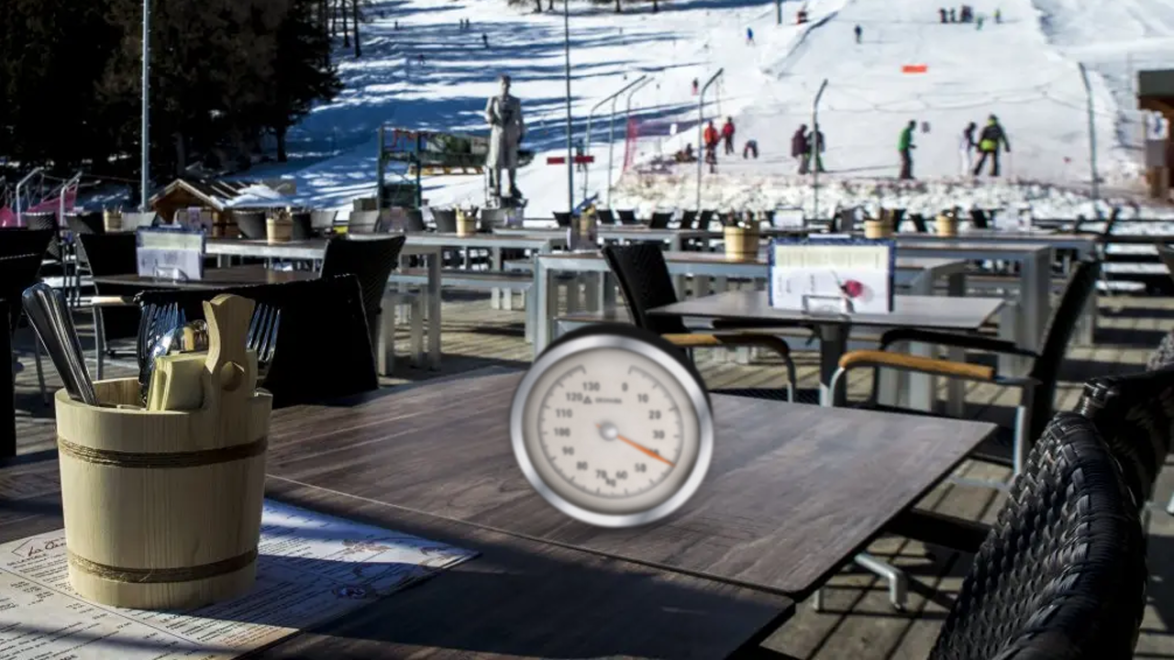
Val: 40 kg
